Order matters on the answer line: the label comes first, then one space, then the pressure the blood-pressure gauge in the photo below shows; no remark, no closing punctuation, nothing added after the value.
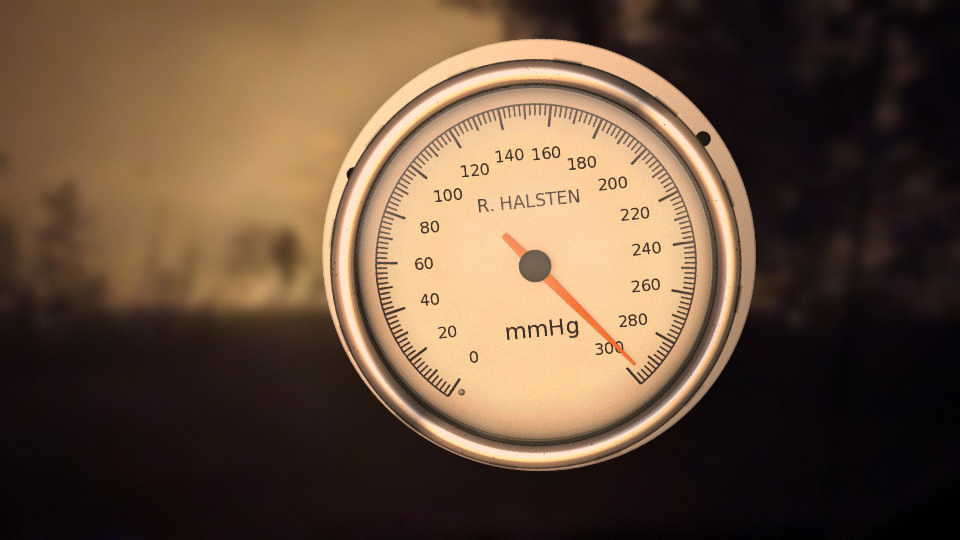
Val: 296 mmHg
